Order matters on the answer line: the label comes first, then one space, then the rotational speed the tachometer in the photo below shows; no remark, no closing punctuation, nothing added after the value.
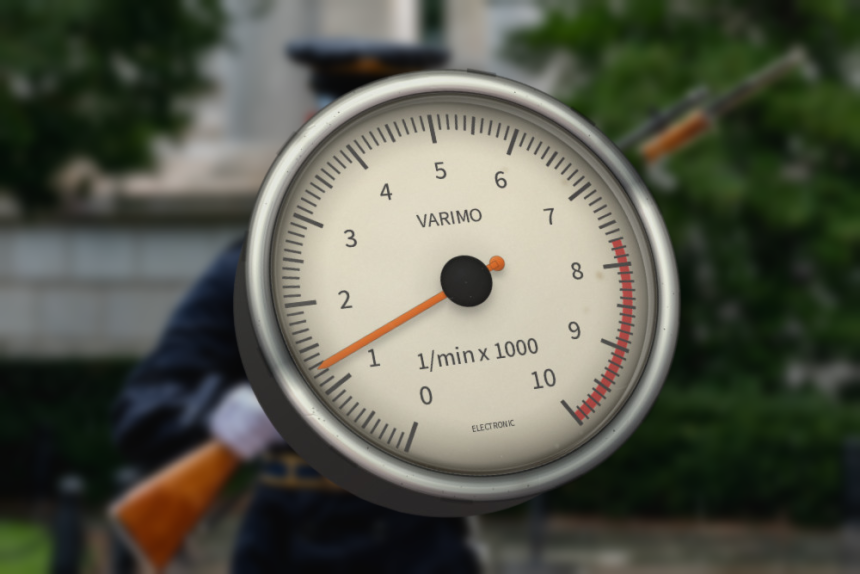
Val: 1250 rpm
